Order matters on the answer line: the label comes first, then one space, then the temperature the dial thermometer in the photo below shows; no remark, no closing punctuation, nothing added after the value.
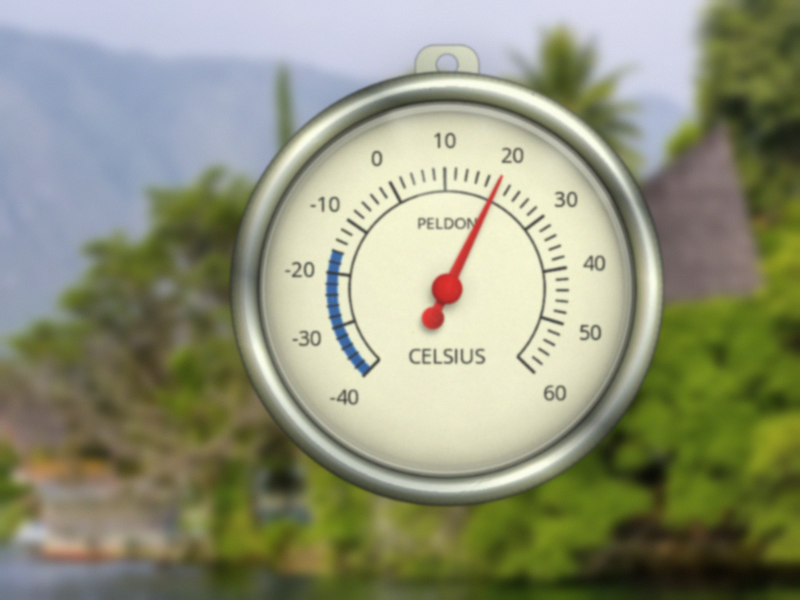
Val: 20 °C
